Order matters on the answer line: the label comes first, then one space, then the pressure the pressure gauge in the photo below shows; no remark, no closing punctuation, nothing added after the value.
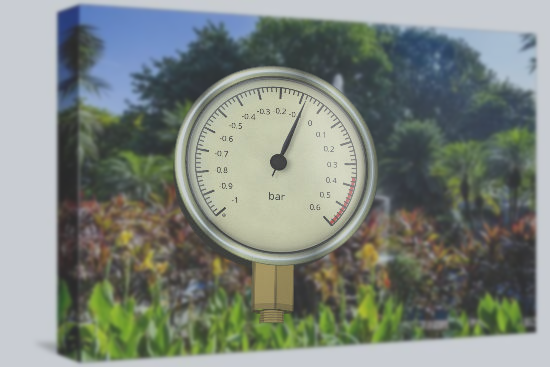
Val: -0.08 bar
